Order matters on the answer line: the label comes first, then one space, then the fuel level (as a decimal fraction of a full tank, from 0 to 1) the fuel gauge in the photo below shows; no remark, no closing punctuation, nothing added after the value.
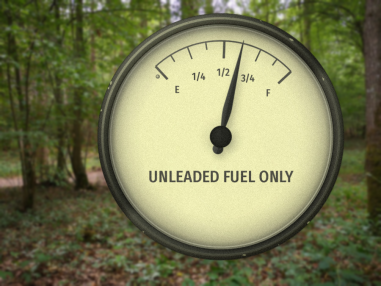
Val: 0.625
